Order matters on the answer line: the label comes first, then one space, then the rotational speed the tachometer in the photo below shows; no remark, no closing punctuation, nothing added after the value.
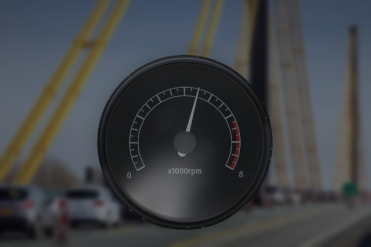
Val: 4500 rpm
